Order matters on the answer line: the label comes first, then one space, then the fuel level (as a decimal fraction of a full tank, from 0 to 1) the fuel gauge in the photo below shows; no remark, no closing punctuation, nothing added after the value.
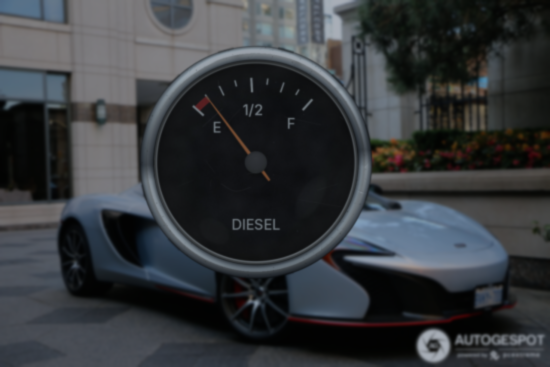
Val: 0.125
